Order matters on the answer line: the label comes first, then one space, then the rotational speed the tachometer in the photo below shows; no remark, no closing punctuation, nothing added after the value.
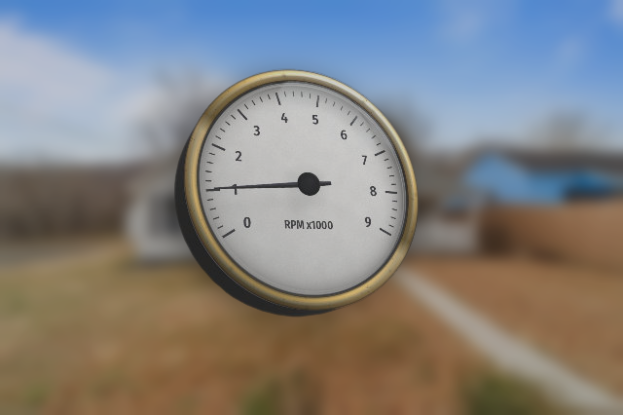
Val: 1000 rpm
